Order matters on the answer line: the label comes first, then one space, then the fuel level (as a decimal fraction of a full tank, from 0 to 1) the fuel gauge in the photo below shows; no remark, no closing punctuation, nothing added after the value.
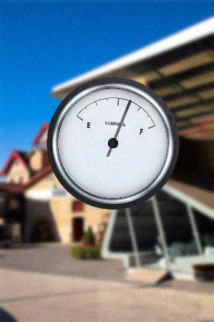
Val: 0.625
